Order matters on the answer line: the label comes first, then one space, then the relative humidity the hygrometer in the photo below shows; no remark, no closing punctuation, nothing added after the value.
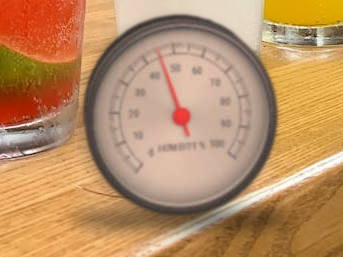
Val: 45 %
